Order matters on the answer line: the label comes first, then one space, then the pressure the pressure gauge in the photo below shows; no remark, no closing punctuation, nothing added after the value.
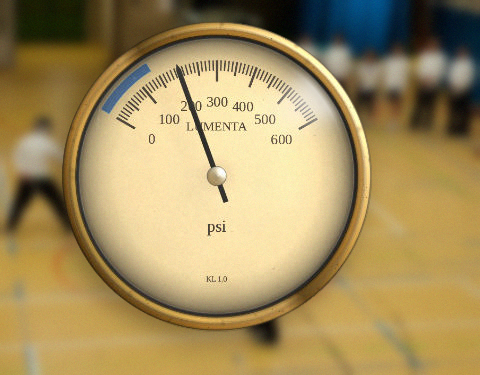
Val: 200 psi
